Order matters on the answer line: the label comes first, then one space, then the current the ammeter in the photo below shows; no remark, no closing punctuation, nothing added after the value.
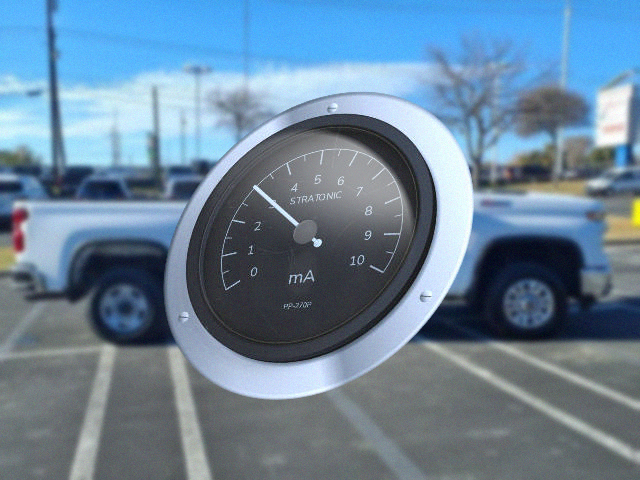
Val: 3 mA
